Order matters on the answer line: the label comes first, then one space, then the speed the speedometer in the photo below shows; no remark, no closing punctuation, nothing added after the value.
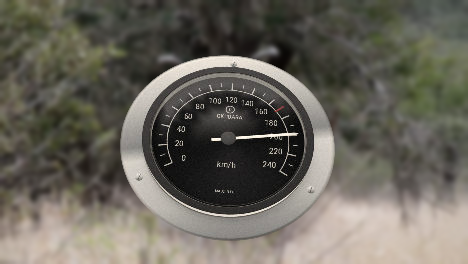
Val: 200 km/h
